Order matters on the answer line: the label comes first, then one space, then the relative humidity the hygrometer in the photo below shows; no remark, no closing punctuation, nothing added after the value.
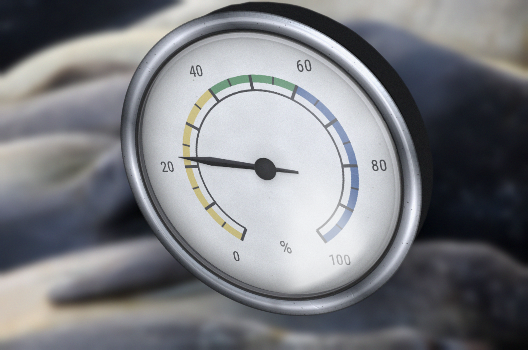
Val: 22.5 %
